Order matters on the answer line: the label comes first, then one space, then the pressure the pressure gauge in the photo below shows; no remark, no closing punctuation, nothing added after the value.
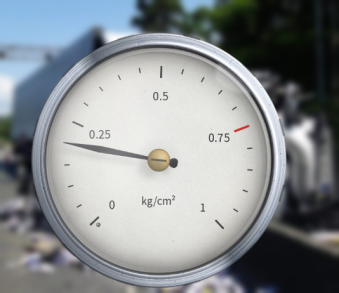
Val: 0.2 kg/cm²
